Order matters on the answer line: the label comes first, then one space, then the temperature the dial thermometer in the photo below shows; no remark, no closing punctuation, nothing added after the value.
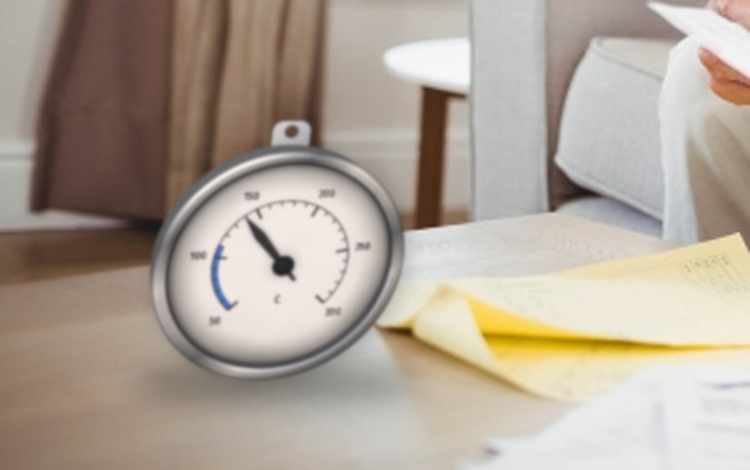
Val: 140 °C
